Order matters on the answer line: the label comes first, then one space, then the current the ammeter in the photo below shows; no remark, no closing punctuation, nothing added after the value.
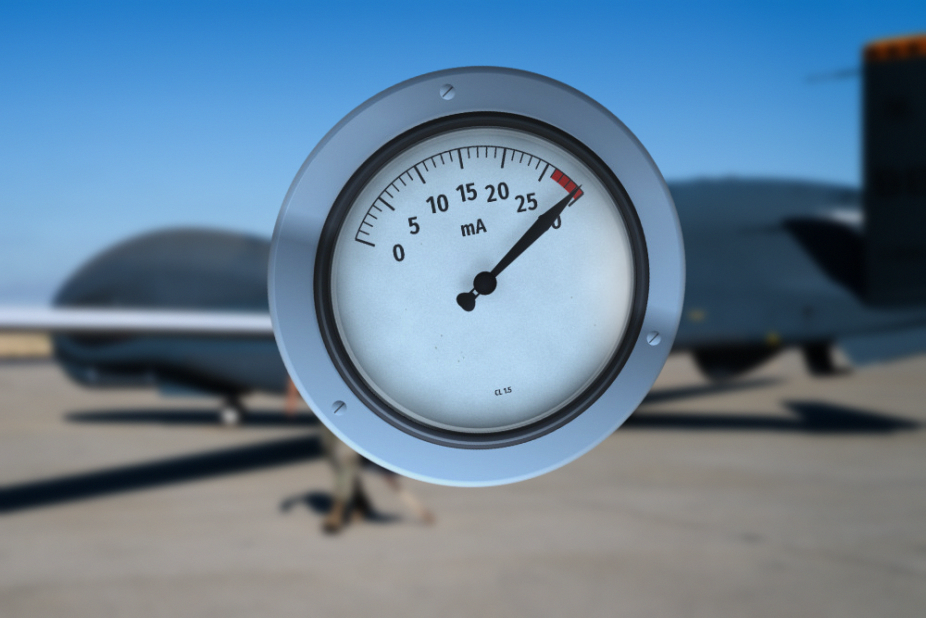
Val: 29 mA
